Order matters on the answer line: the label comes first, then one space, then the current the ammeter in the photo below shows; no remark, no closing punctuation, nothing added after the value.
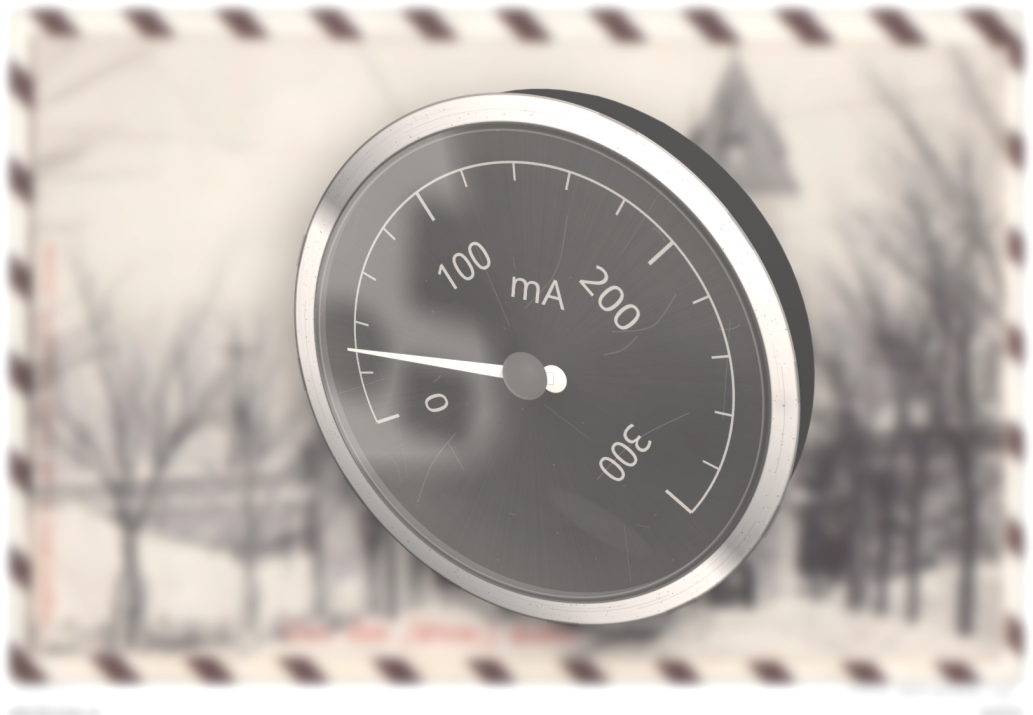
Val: 30 mA
